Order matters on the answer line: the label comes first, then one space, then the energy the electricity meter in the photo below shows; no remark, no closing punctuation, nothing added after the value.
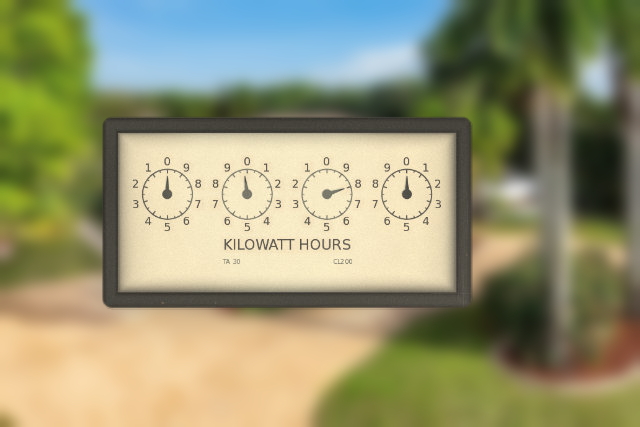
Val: 9980 kWh
